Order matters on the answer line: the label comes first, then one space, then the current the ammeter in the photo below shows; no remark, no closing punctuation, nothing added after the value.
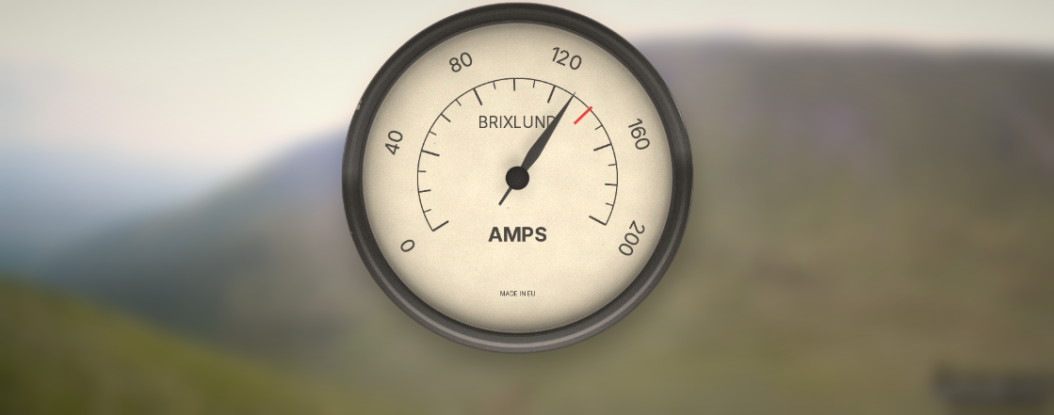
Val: 130 A
